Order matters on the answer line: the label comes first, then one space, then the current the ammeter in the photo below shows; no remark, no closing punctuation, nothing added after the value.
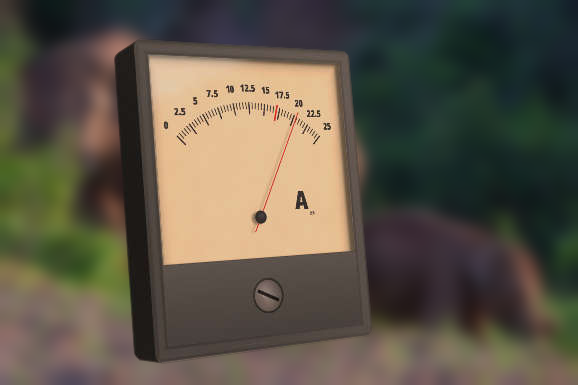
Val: 20 A
